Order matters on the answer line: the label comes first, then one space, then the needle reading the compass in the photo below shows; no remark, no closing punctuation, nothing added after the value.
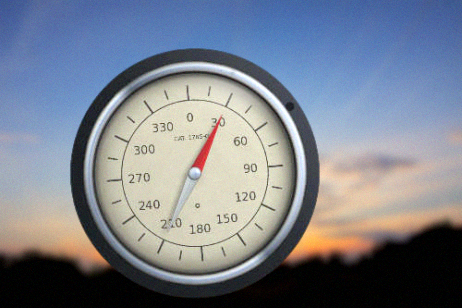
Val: 30 °
